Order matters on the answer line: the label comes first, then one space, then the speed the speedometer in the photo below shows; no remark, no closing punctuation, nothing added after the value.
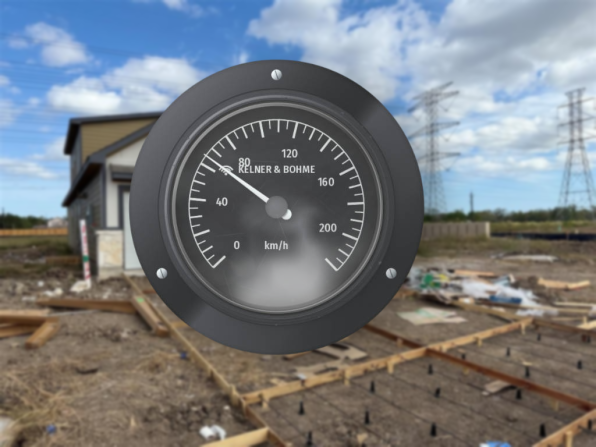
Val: 65 km/h
